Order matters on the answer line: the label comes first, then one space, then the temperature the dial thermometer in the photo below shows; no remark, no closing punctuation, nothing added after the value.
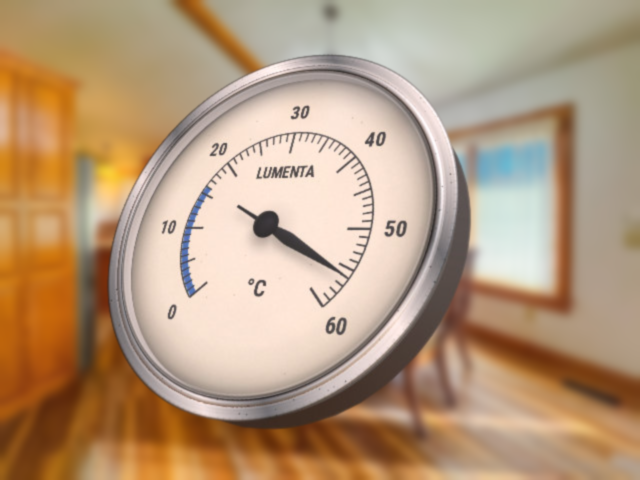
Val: 56 °C
